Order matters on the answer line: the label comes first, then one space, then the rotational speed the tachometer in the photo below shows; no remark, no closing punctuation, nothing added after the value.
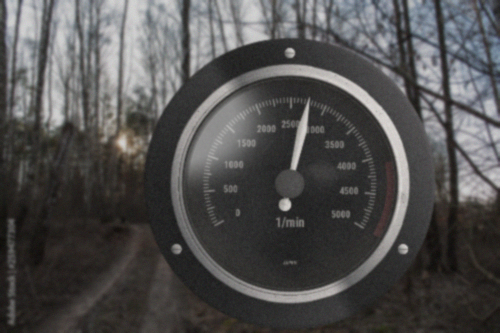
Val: 2750 rpm
